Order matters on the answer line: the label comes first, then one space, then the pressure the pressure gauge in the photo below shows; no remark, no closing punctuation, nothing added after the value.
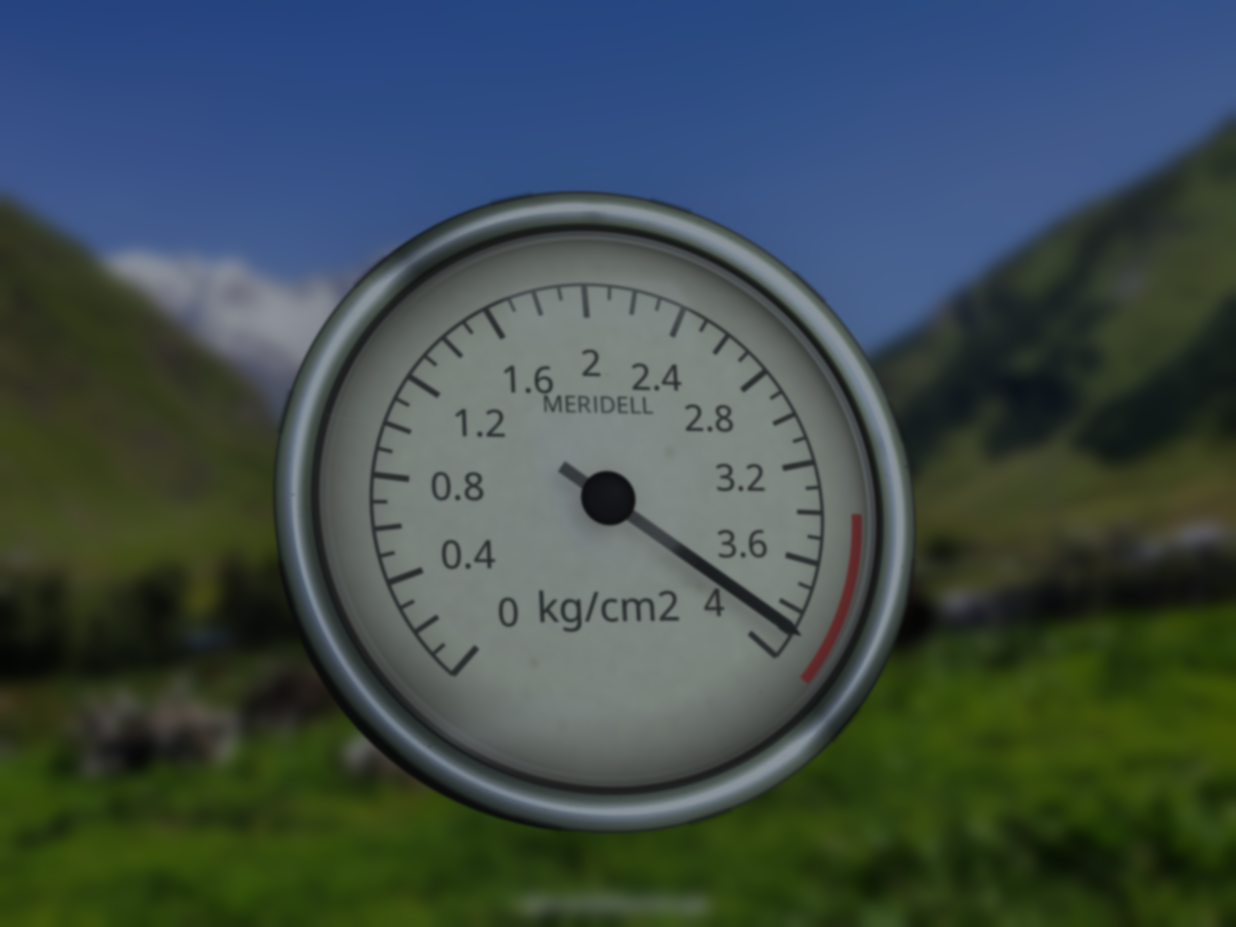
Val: 3.9 kg/cm²
